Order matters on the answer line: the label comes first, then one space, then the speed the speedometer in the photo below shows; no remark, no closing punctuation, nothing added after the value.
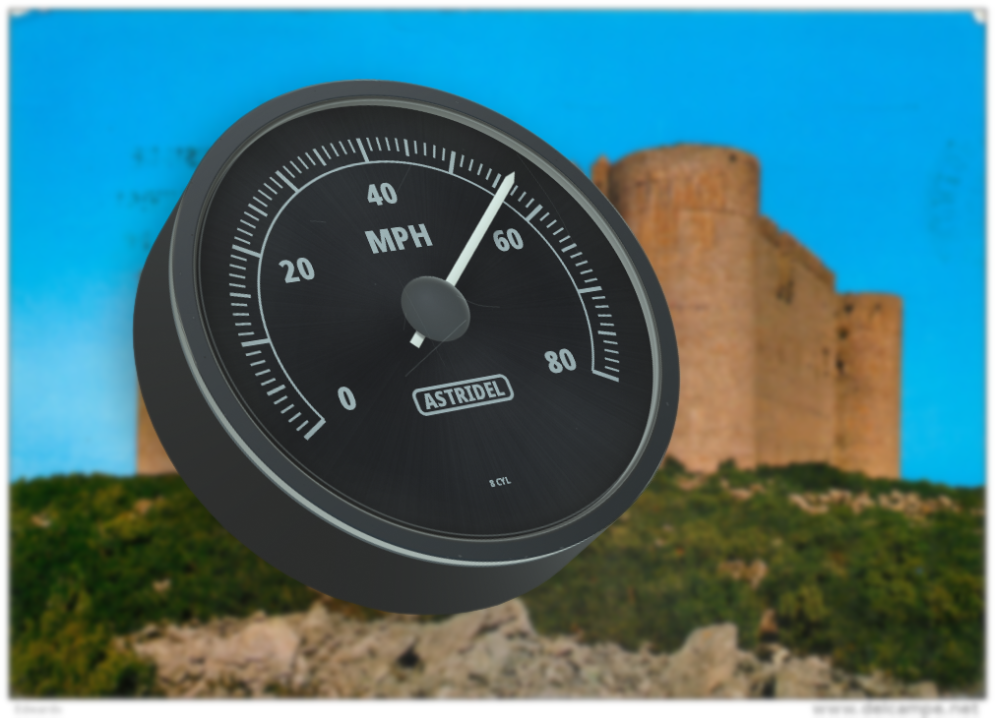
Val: 56 mph
